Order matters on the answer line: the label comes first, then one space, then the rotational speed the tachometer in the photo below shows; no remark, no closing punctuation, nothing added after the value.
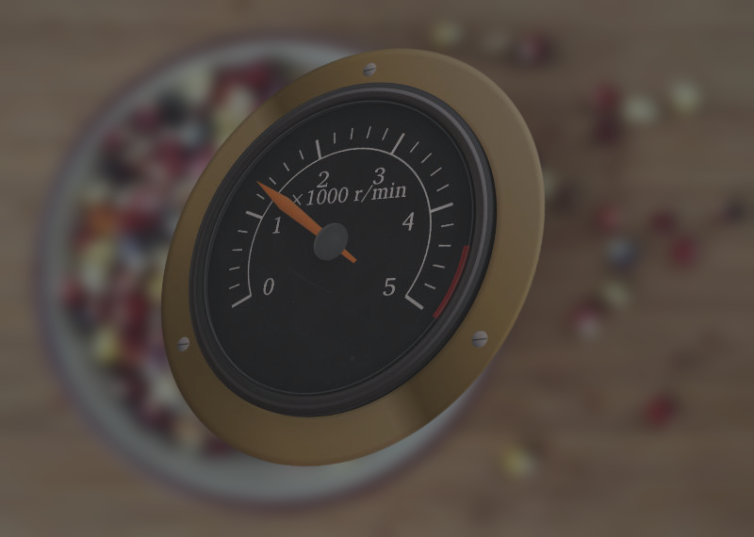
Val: 1300 rpm
